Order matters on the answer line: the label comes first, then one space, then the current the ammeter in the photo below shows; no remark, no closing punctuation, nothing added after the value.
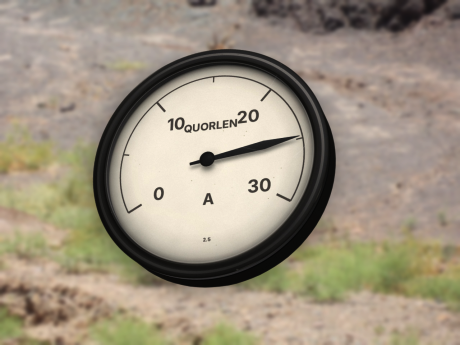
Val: 25 A
